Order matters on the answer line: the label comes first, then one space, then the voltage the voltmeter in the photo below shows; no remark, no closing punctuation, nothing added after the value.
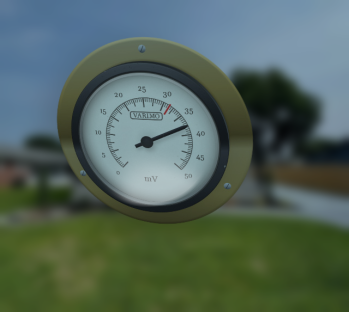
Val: 37.5 mV
